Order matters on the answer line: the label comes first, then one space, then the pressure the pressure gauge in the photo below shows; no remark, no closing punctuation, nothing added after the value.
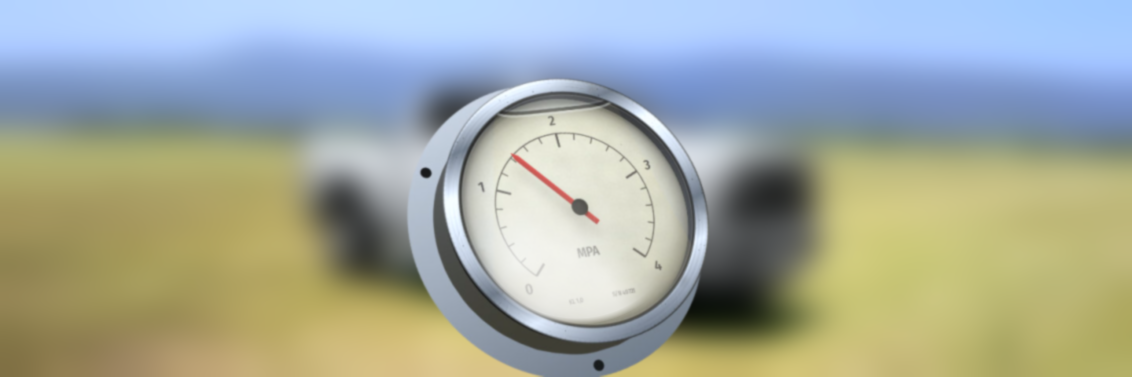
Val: 1.4 MPa
